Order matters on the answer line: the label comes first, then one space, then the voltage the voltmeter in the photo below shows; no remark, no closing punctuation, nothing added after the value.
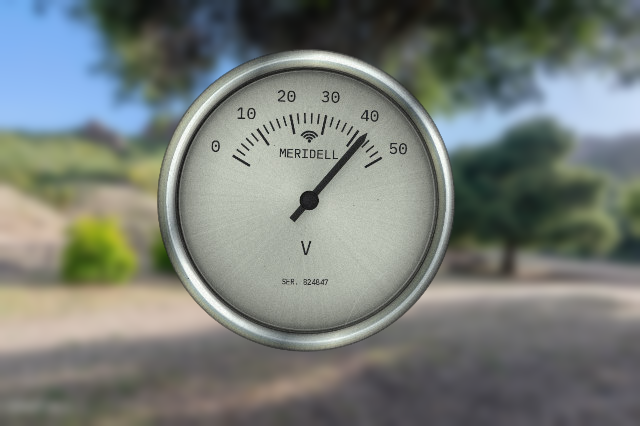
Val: 42 V
